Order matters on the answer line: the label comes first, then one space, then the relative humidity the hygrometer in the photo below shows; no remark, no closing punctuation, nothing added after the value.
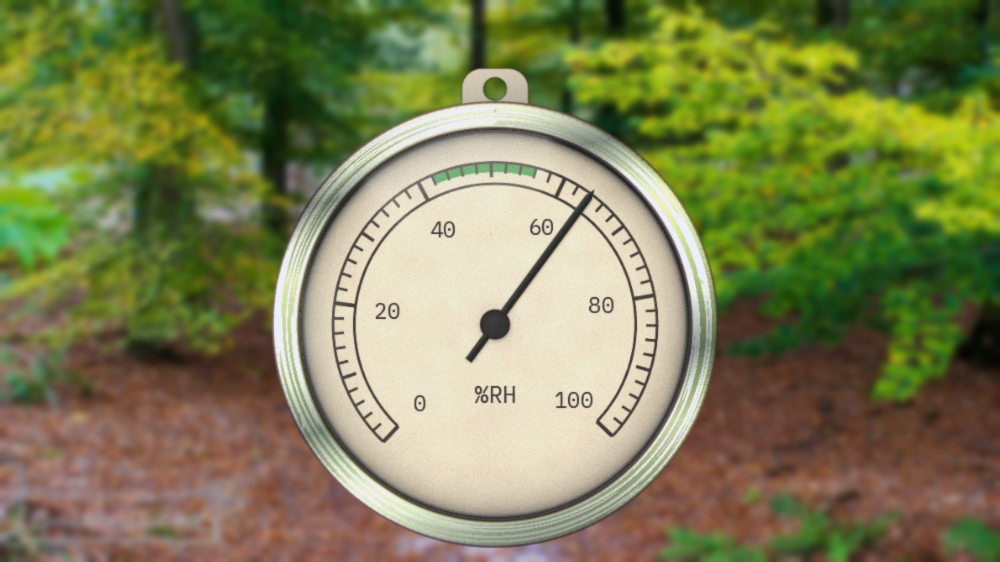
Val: 64 %
